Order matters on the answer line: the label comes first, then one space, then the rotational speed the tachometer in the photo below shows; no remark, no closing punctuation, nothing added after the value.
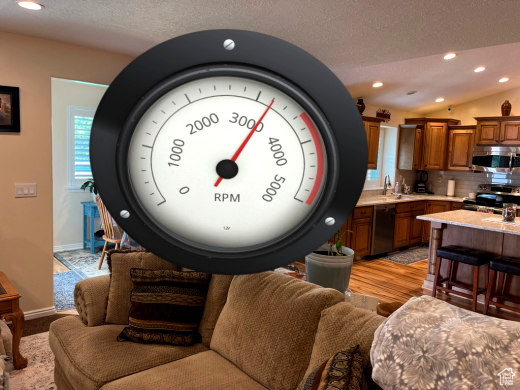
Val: 3200 rpm
